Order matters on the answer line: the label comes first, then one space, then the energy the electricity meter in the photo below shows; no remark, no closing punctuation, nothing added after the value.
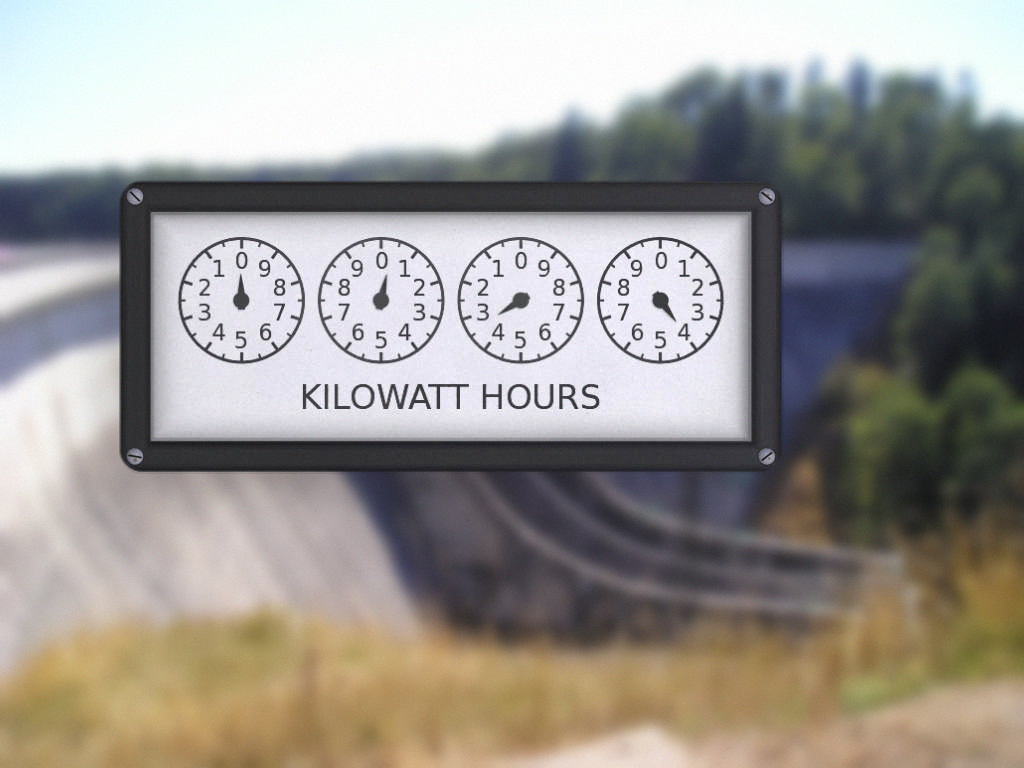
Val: 34 kWh
